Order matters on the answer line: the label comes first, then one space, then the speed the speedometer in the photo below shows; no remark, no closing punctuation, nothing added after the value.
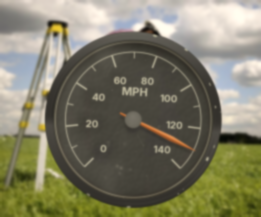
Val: 130 mph
